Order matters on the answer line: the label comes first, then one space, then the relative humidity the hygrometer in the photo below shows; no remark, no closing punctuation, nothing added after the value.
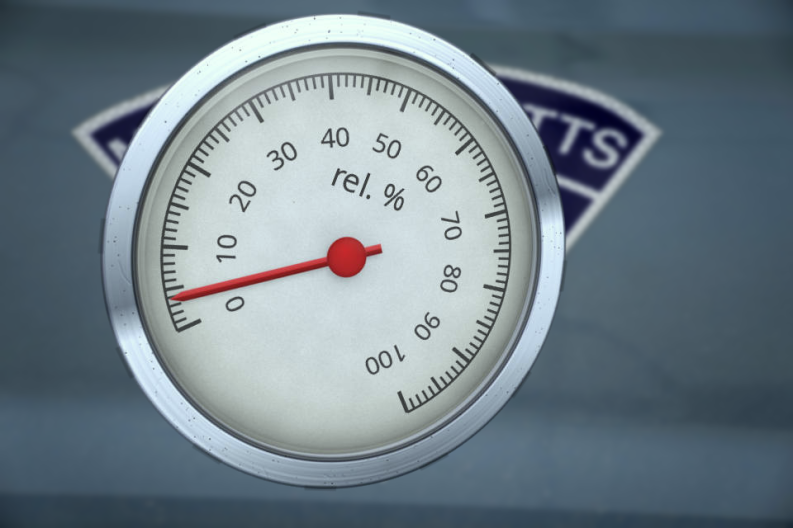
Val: 4 %
